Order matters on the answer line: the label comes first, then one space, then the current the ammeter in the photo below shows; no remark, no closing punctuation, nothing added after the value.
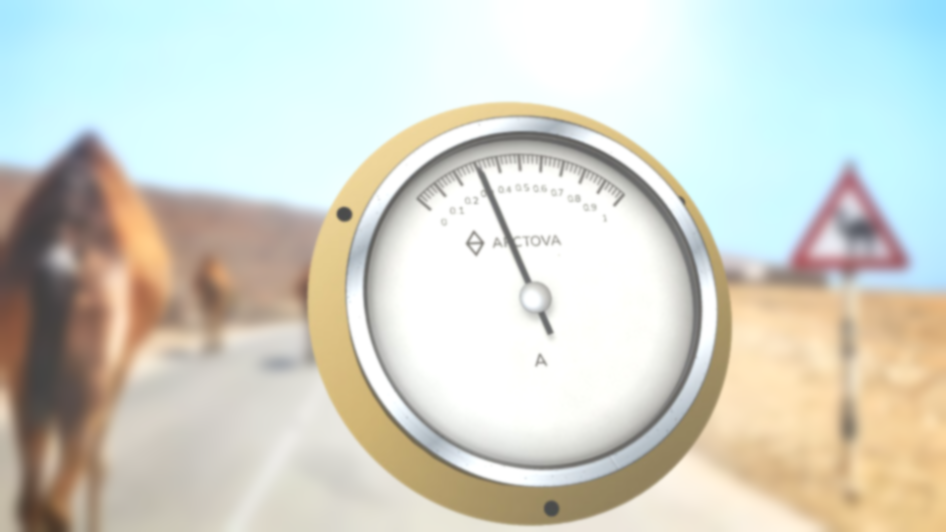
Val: 0.3 A
